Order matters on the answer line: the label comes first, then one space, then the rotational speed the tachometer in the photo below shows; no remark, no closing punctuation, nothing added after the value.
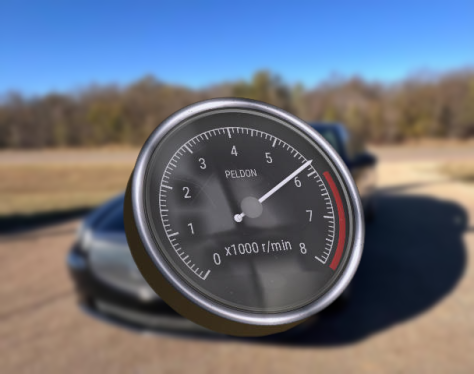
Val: 5800 rpm
